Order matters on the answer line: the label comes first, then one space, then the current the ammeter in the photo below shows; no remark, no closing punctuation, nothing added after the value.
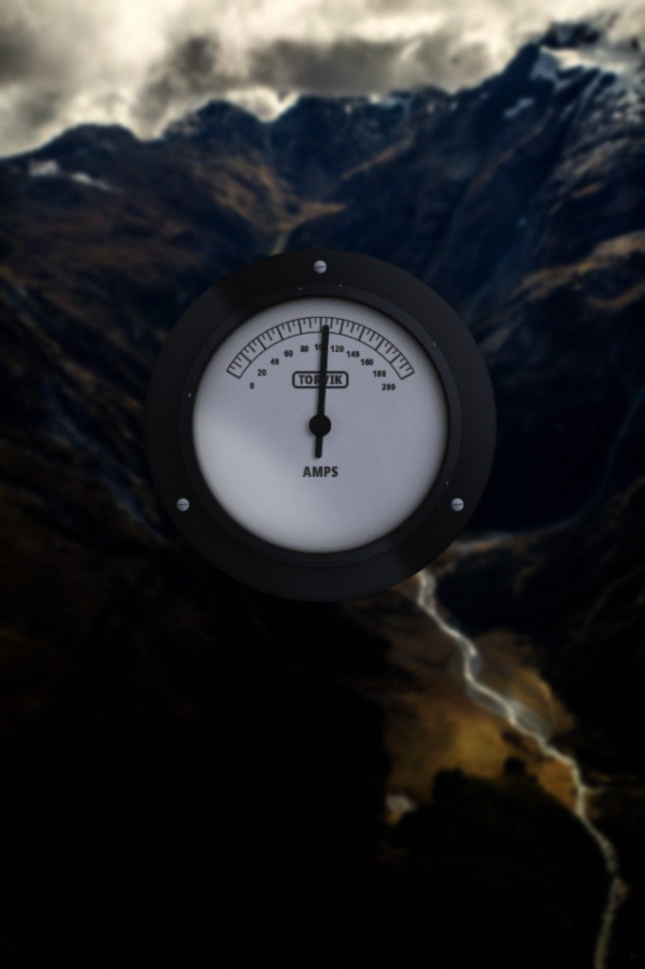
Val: 105 A
